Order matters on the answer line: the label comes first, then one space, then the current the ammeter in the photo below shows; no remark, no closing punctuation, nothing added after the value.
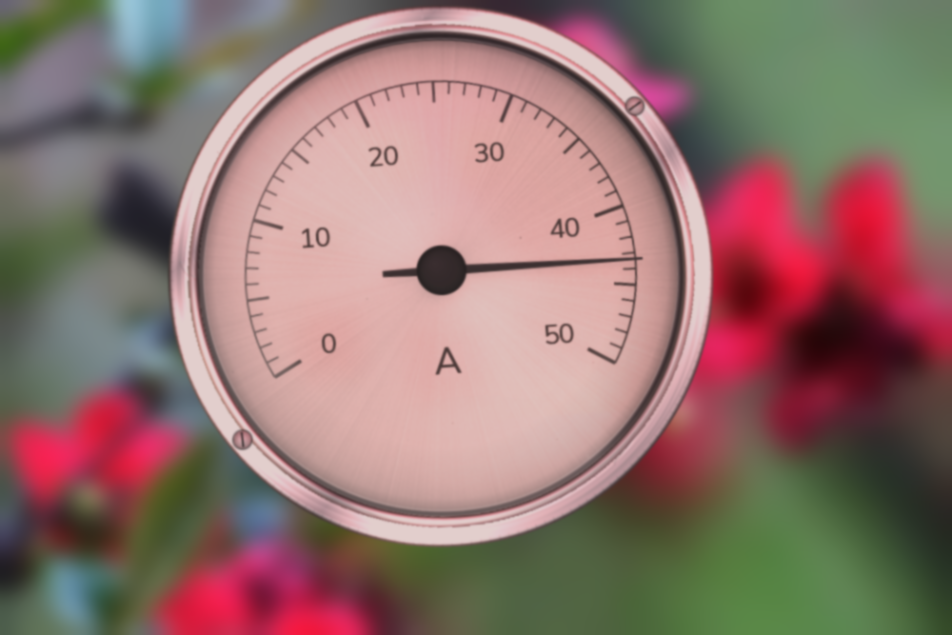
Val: 43.5 A
